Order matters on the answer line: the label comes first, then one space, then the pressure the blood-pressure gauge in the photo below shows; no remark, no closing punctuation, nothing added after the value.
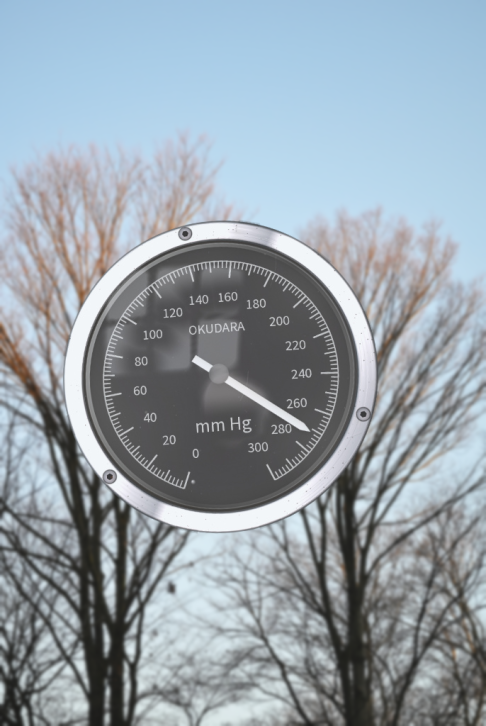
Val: 272 mmHg
